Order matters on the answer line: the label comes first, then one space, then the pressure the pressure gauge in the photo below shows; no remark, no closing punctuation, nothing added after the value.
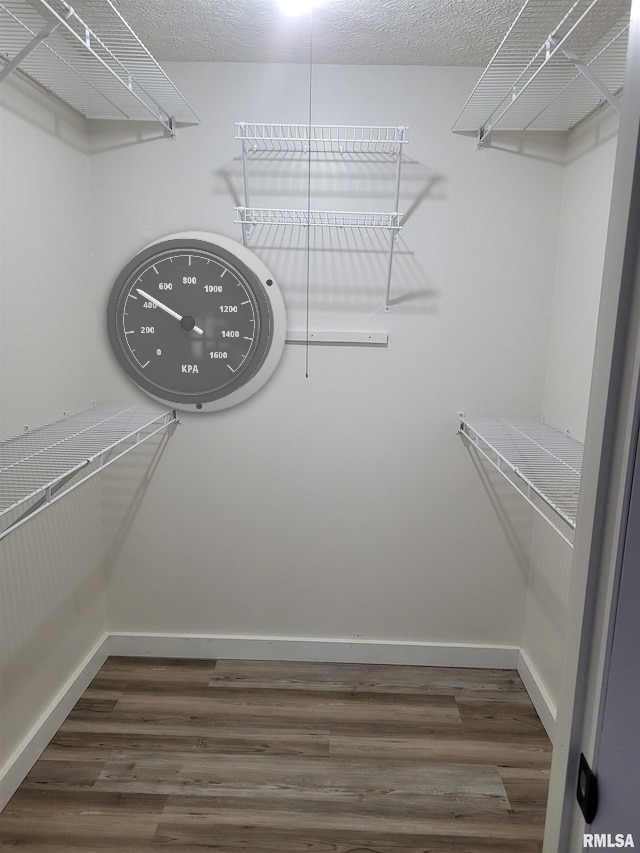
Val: 450 kPa
